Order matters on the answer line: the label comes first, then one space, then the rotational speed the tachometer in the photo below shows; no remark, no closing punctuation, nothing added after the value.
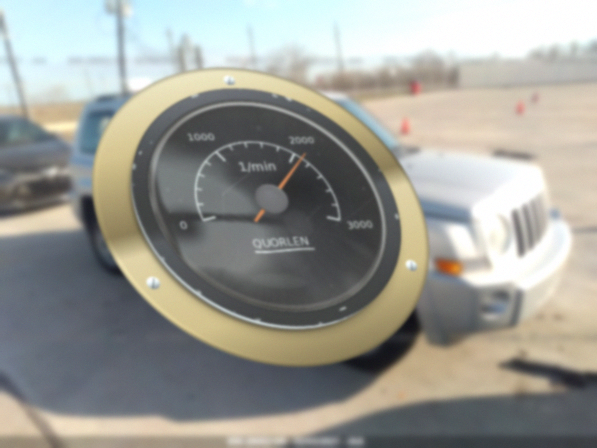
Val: 2100 rpm
